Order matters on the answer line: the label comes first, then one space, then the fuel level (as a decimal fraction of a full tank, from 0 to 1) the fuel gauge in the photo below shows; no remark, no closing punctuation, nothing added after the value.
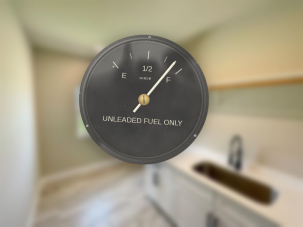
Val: 0.875
